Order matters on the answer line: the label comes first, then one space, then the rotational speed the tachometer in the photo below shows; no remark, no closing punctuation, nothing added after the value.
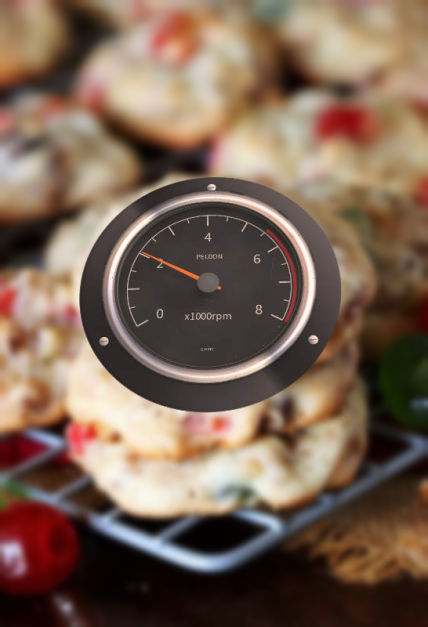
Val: 2000 rpm
